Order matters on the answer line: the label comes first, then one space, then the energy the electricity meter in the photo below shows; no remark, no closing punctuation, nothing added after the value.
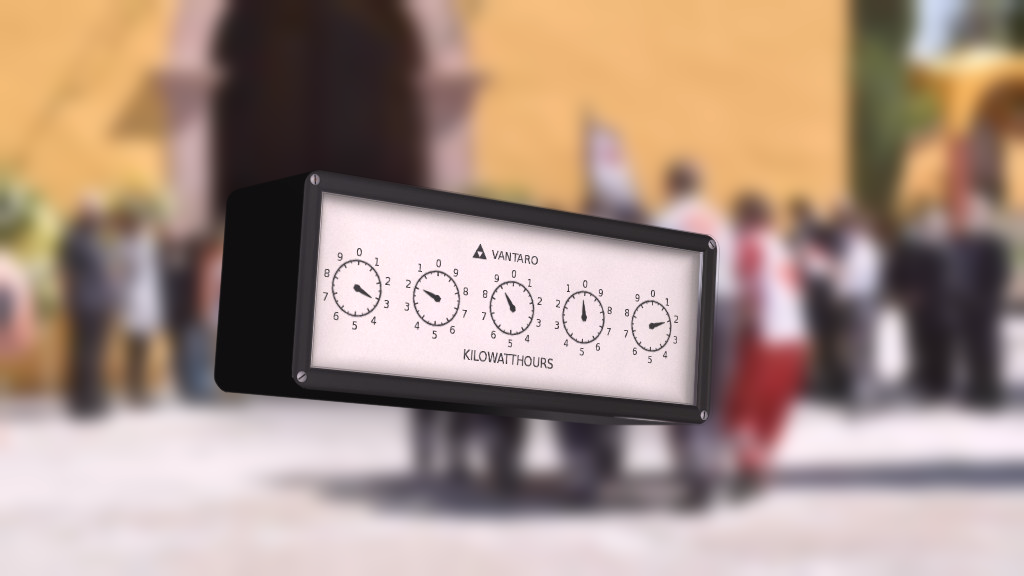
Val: 31902 kWh
